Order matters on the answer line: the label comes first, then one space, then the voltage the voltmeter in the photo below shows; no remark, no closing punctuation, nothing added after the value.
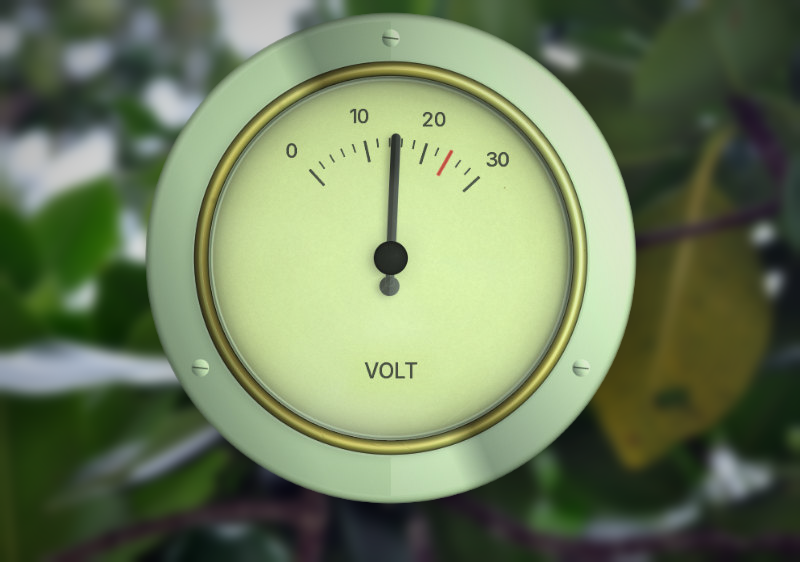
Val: 15 V
